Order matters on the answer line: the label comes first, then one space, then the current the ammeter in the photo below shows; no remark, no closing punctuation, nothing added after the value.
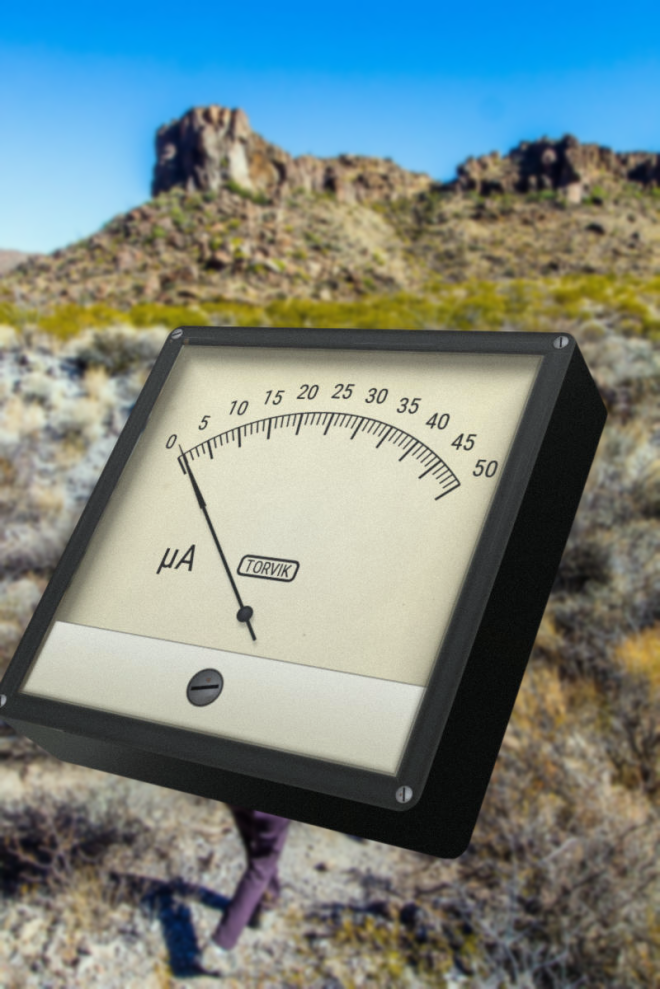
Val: 1 µA
